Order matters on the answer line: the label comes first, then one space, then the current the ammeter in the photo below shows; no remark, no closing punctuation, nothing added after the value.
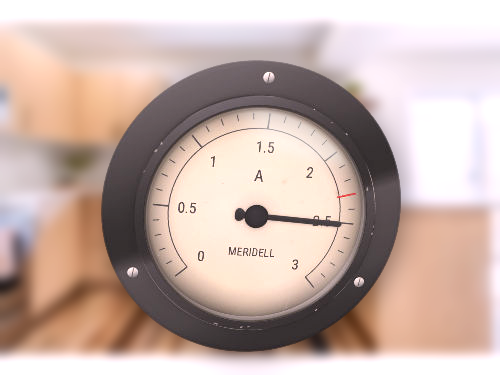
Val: 2.5 A
